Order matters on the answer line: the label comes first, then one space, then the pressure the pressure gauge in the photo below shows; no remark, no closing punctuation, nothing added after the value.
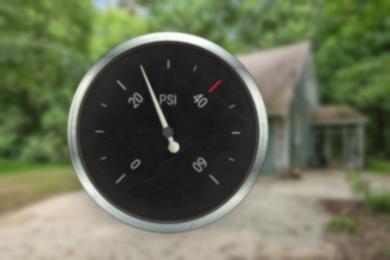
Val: 25 psi
